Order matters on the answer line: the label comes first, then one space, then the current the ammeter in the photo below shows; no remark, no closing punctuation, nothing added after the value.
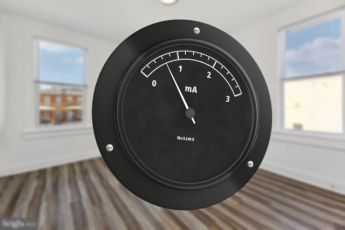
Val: 0.6 mA
